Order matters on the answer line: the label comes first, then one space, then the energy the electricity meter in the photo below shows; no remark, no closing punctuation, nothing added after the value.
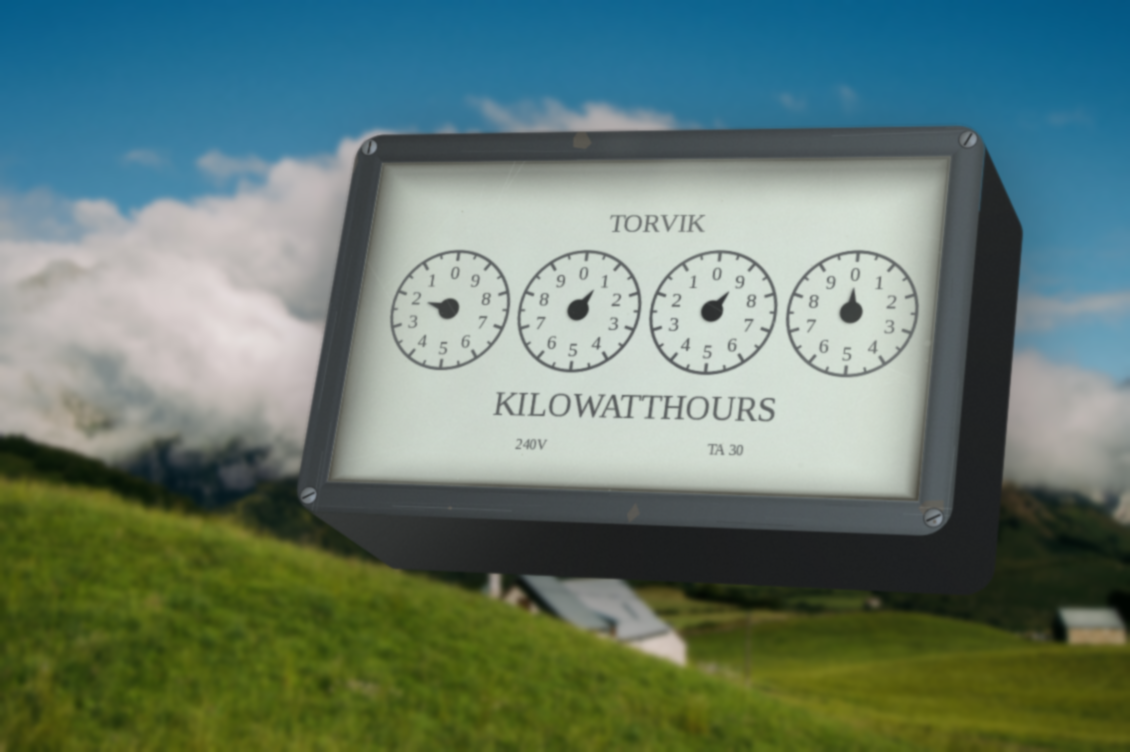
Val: 2090 kWh
